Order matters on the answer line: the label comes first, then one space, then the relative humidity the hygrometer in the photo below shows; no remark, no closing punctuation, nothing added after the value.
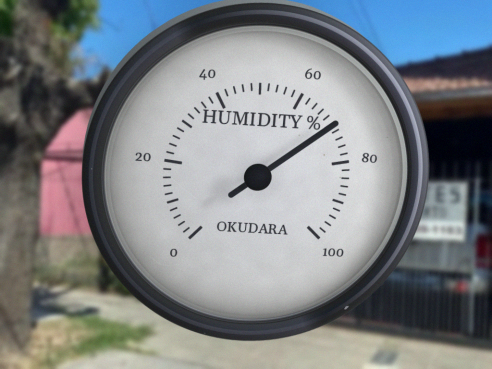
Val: 70 %
